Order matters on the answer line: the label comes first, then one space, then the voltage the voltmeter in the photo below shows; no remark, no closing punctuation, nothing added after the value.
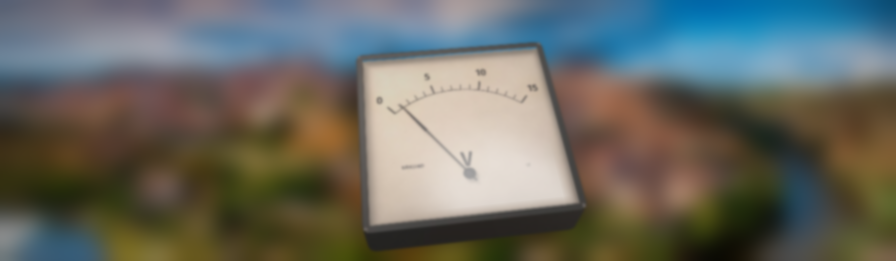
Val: 1 V
